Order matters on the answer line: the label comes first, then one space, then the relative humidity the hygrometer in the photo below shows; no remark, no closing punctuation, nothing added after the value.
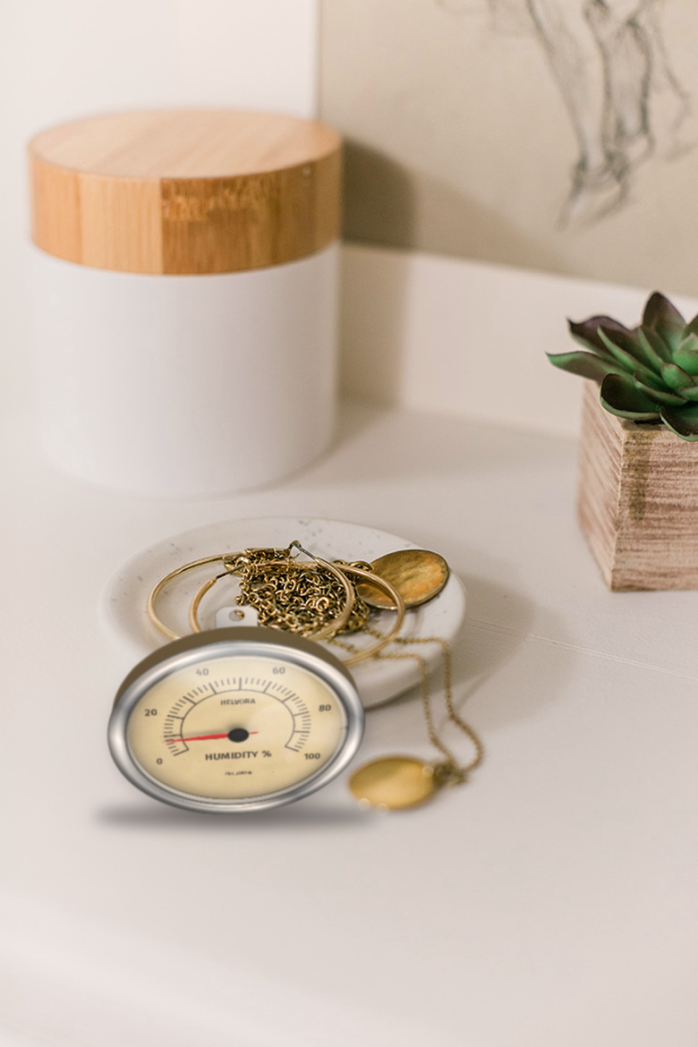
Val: 10 %
